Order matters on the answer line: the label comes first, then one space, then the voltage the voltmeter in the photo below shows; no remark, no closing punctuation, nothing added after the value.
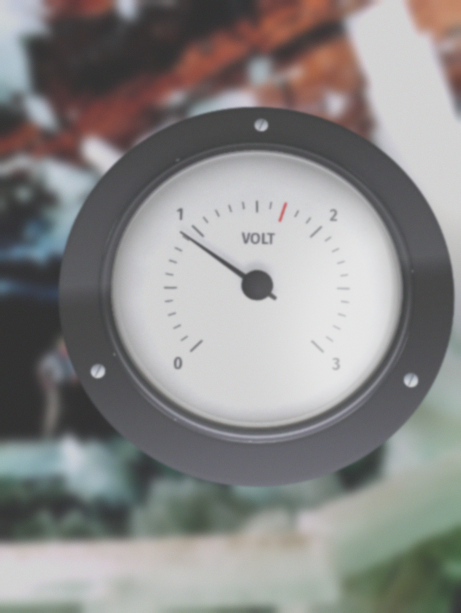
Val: 0.9 V
